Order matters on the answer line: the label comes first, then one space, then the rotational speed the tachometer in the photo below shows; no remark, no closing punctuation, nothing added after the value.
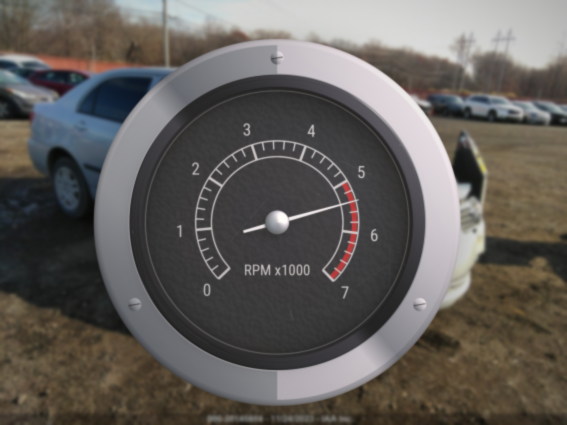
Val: 5400 rpm
